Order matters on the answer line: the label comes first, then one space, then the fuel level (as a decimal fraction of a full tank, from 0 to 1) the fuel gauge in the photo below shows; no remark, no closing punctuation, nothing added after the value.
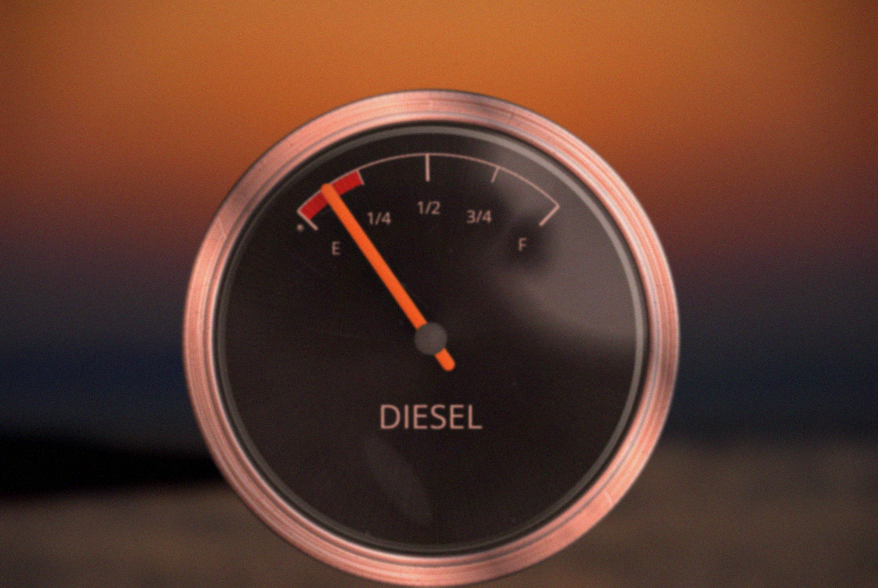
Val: 0.125
